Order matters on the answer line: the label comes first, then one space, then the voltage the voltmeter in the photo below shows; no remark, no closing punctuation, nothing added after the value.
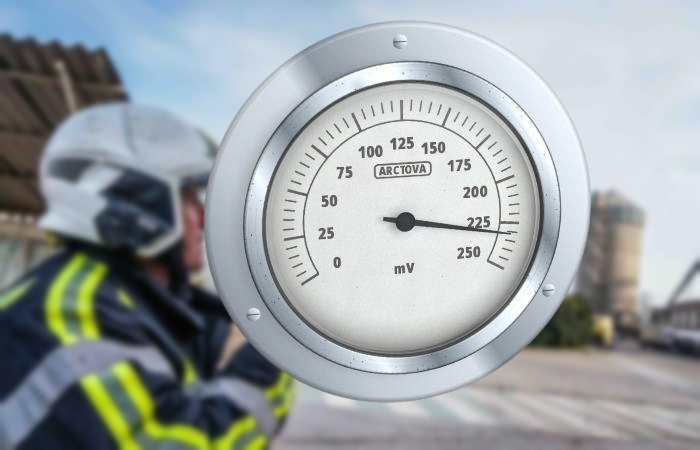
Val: 230 mV
